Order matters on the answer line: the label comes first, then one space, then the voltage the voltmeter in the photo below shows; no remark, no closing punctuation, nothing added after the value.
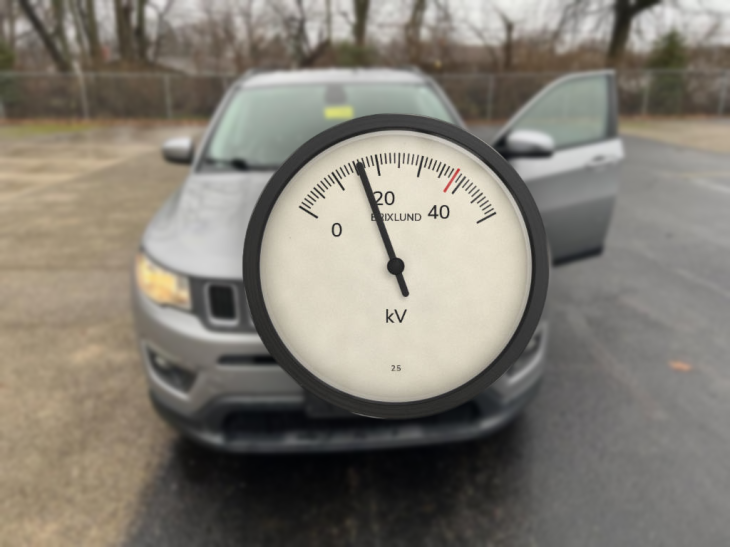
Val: 16 kV
